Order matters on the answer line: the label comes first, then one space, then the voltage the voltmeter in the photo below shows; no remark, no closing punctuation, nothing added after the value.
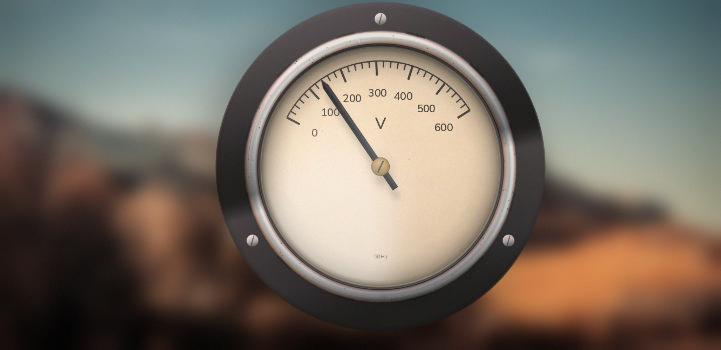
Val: 140 V
